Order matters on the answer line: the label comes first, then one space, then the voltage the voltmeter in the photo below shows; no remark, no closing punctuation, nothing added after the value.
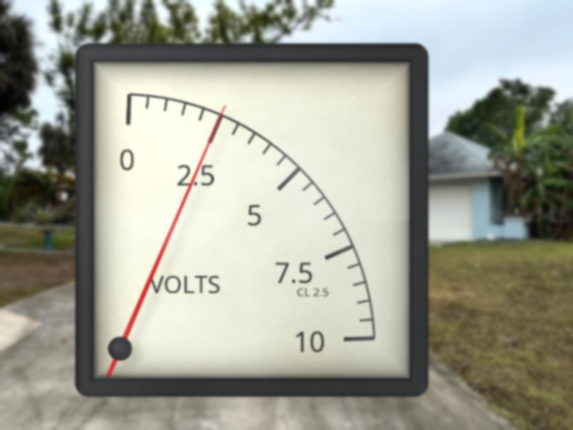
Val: 2.5 V
